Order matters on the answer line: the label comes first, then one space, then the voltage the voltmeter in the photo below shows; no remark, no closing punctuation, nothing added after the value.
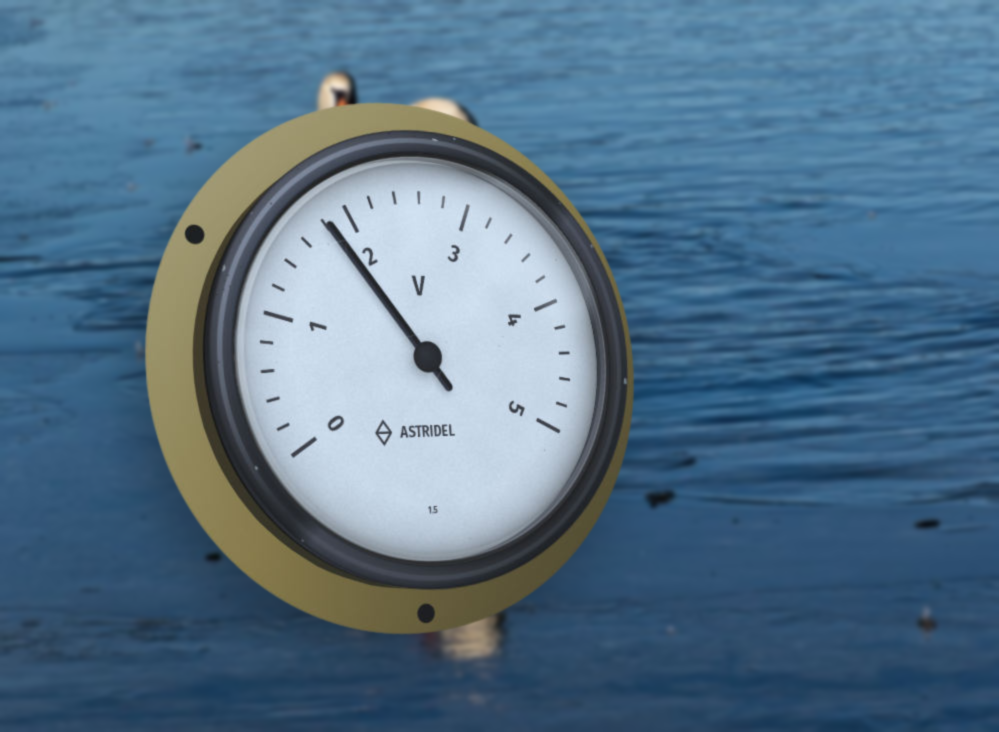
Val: 1.8 V
